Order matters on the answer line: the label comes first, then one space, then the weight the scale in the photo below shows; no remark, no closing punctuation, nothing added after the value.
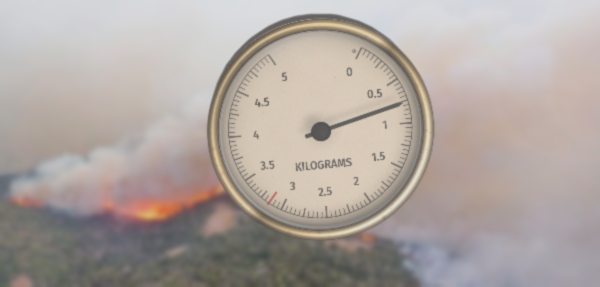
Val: 0.75 kg
